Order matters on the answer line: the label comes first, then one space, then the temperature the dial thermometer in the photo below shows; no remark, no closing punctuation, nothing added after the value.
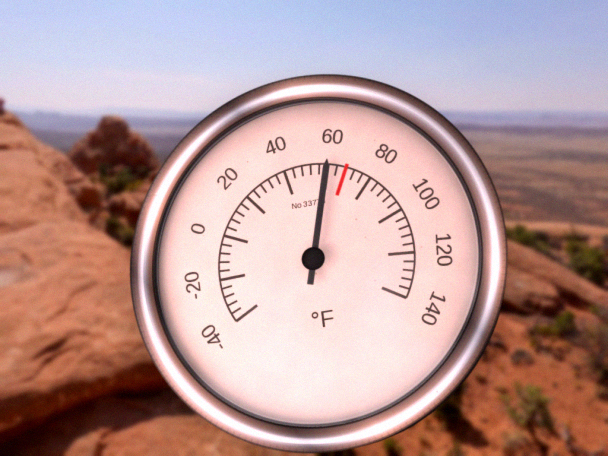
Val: 60 °F
